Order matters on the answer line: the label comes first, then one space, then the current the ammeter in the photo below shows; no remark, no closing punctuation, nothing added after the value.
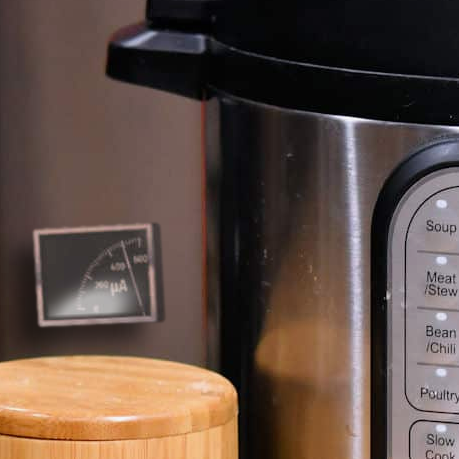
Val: 500 µA
